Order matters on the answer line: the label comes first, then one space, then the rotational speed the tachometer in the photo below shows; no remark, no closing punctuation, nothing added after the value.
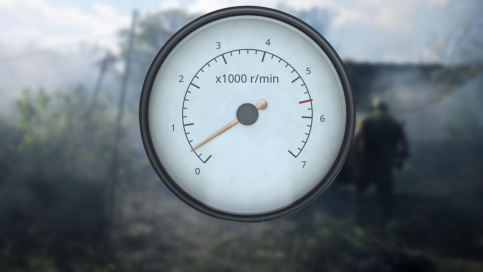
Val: 400 rpm
